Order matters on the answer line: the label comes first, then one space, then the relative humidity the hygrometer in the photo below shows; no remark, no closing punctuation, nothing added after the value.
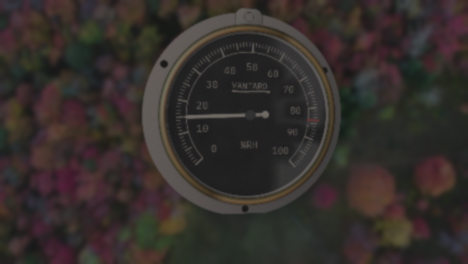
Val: 15 %
